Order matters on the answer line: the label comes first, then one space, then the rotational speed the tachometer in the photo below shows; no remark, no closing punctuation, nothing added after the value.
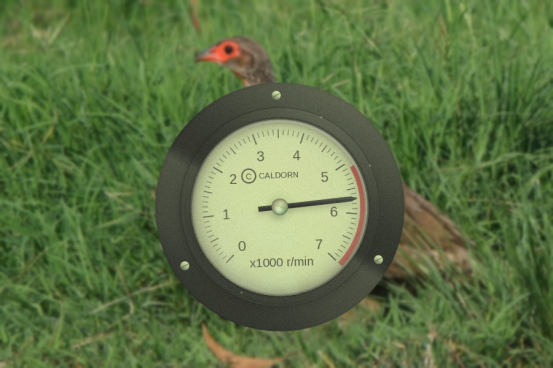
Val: 5700 rpm
